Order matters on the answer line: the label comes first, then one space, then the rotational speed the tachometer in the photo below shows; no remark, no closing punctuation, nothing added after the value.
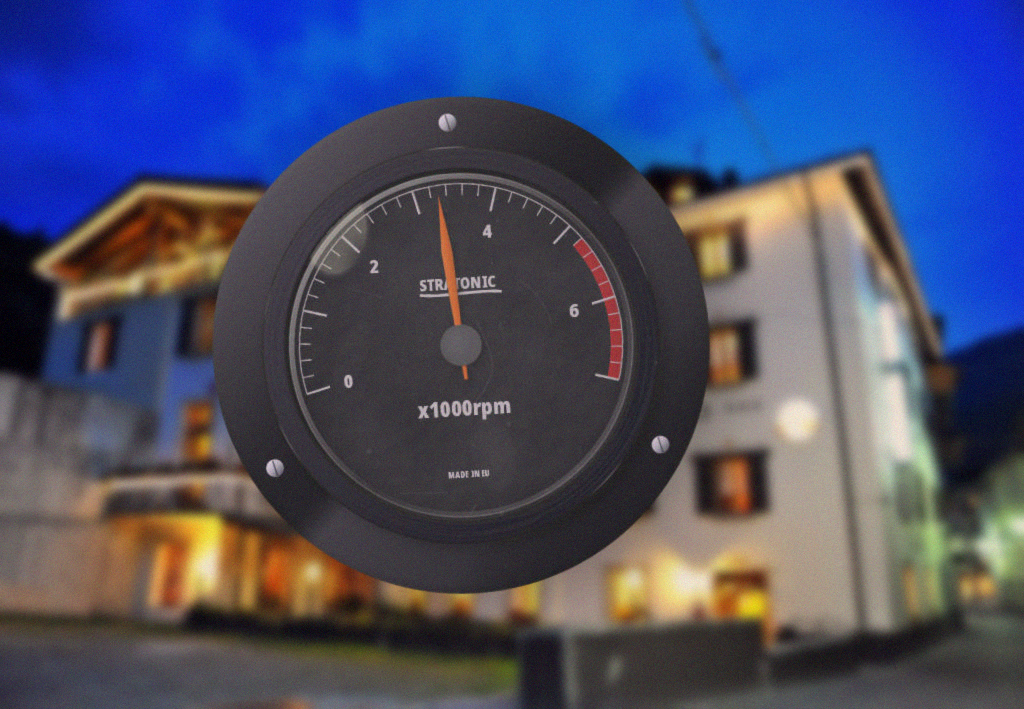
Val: 3300 rpm
